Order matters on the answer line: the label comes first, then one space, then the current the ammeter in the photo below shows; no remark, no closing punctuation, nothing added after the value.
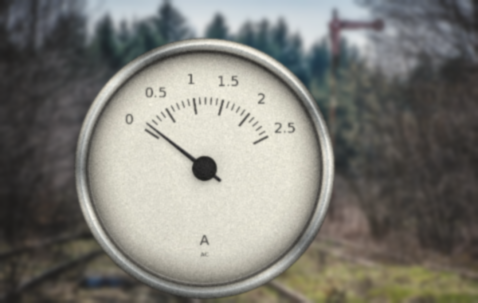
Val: 0.1 A
